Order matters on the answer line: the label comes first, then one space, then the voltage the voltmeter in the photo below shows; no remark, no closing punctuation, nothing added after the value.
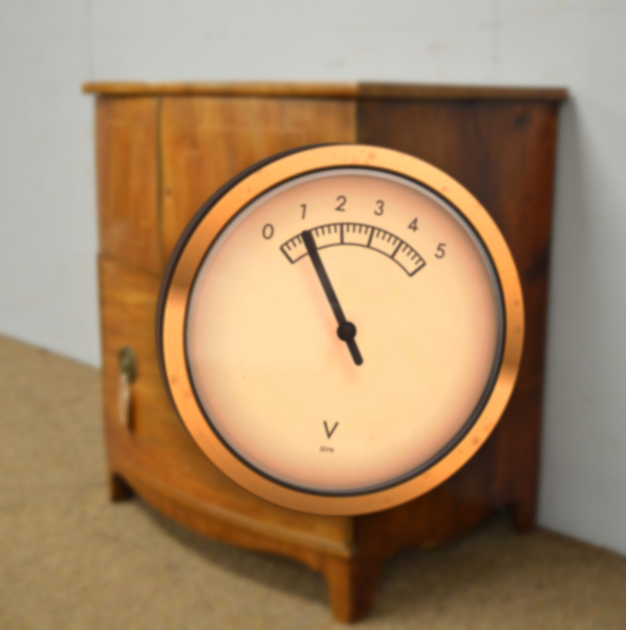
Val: 0.8 V
